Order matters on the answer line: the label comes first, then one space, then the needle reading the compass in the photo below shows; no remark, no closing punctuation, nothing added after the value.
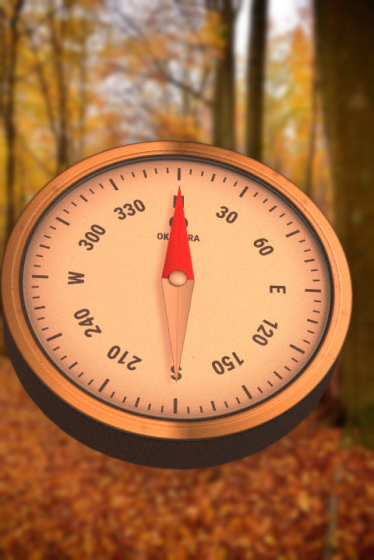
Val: 0 °
